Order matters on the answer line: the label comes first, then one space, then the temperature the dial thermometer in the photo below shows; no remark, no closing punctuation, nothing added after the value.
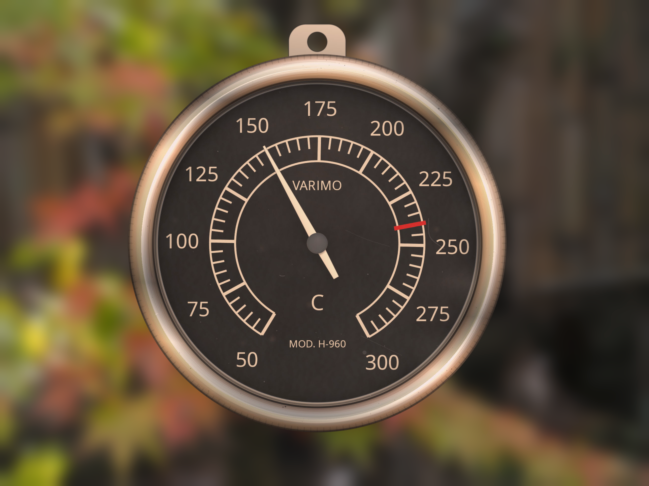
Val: 150 °C
